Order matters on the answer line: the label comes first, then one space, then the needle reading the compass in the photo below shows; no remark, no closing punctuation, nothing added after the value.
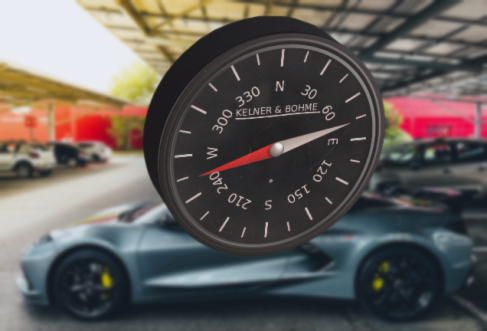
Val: 255 °
